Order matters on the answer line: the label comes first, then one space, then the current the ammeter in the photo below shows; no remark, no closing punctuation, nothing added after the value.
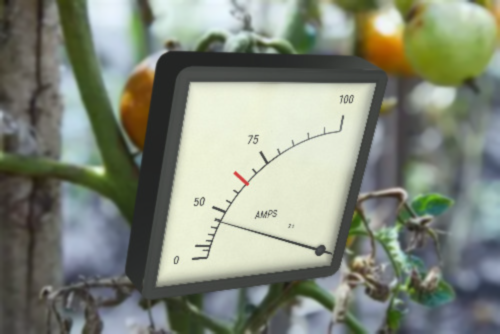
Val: 45 A
